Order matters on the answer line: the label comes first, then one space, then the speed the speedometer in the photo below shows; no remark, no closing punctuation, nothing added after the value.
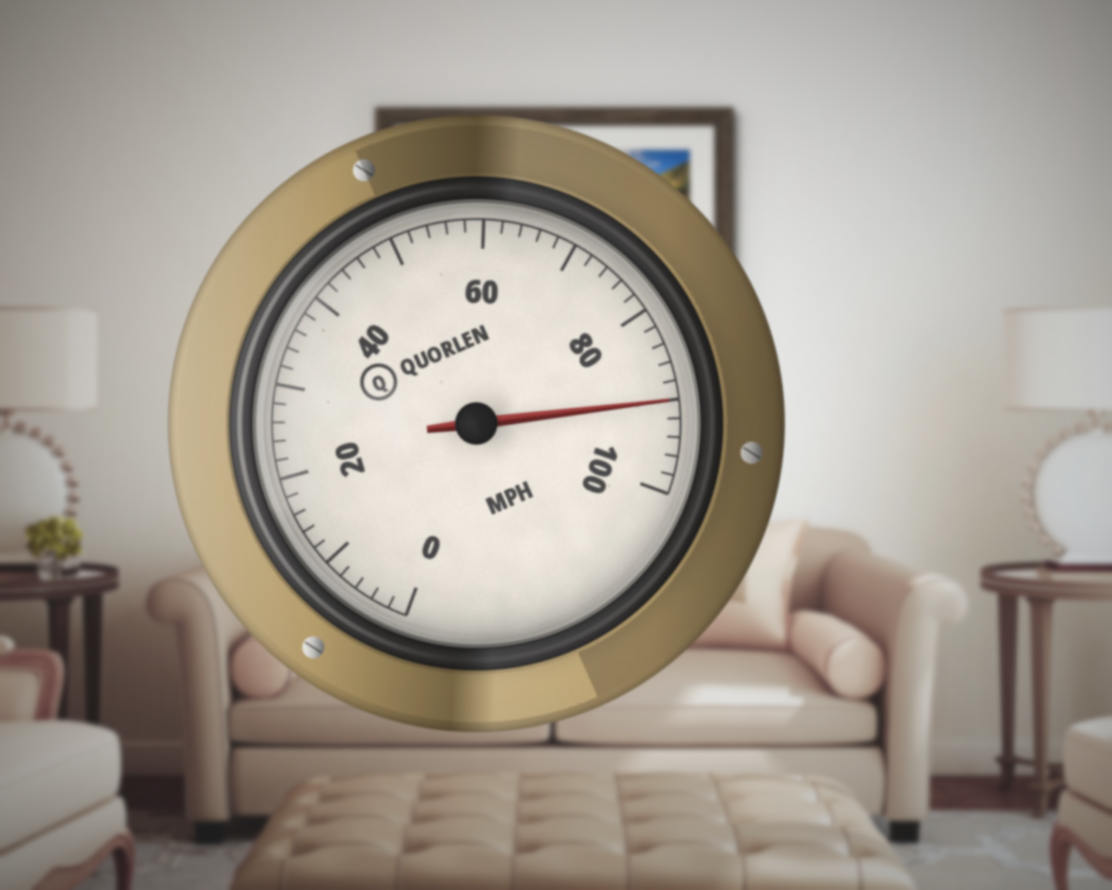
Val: 90 mph
